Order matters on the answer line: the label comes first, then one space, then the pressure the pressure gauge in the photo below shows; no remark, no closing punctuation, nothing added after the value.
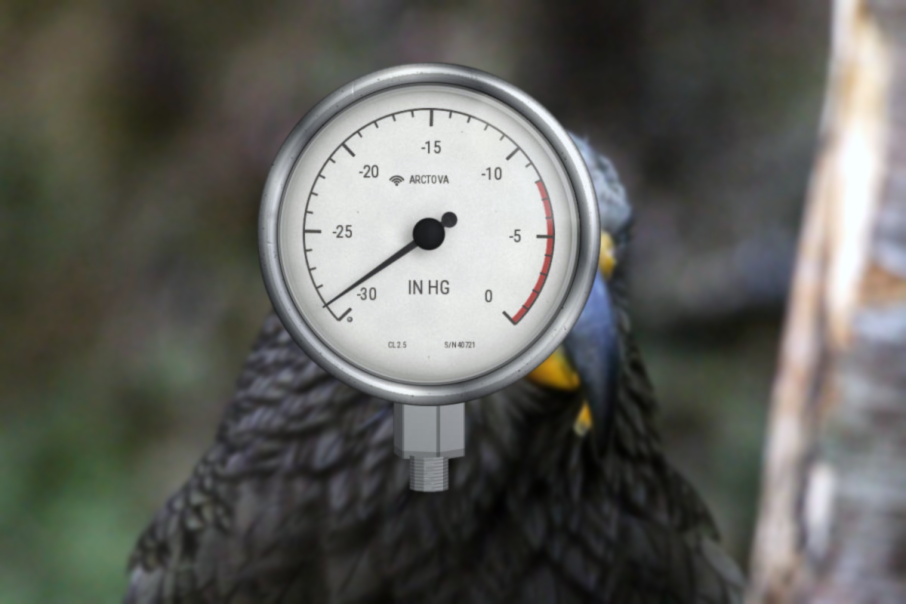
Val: -29 inHg
